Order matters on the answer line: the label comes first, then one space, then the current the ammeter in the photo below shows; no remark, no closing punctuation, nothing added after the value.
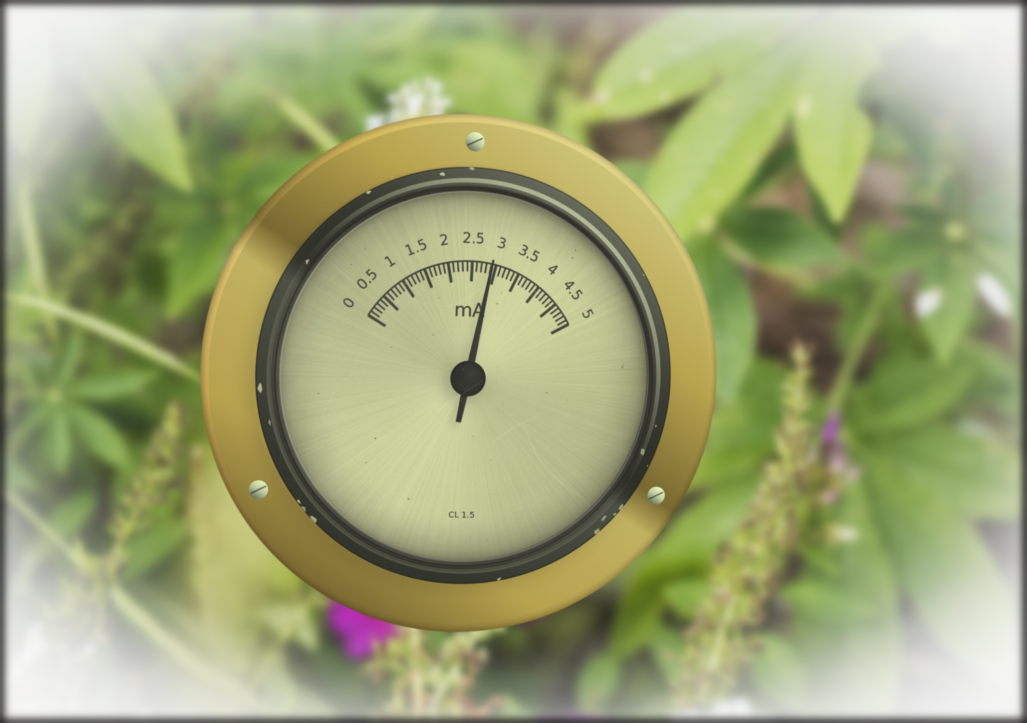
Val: 2.9 mA
